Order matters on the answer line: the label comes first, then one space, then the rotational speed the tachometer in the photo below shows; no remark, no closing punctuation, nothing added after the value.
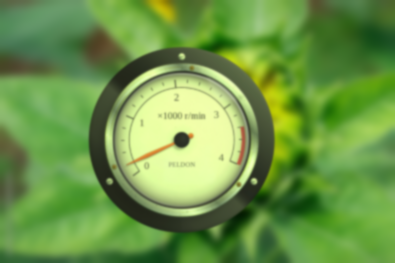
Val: 200 rpm
